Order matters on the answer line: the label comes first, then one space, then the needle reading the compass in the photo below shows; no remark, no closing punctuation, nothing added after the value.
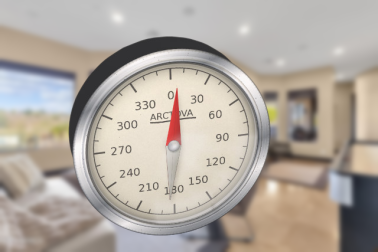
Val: 5 °
